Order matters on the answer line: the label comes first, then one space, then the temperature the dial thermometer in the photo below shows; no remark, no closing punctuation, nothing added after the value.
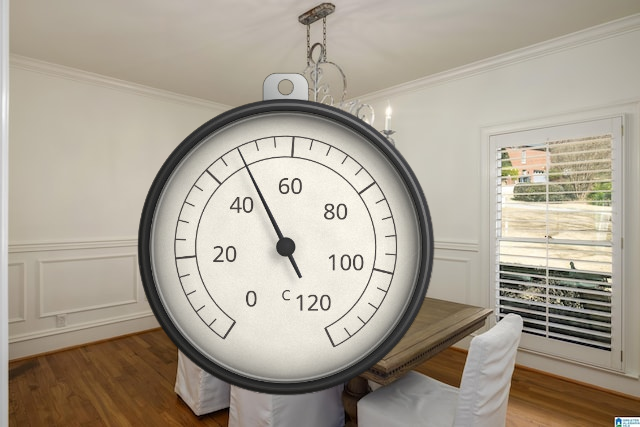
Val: 48 °C
